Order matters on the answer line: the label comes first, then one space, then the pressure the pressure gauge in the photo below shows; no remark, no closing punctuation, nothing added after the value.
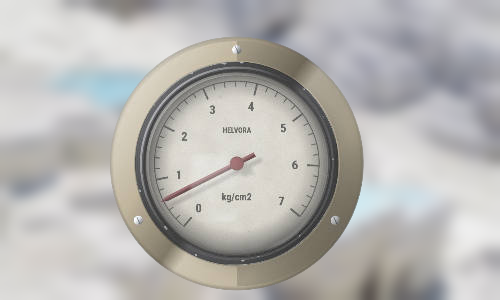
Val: 0.6 kg/cm²
